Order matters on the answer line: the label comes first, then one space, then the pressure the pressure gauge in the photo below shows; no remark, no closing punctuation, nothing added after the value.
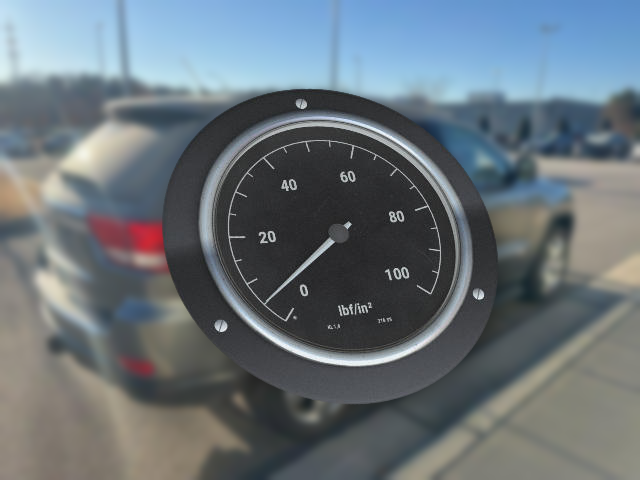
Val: 5 psi
